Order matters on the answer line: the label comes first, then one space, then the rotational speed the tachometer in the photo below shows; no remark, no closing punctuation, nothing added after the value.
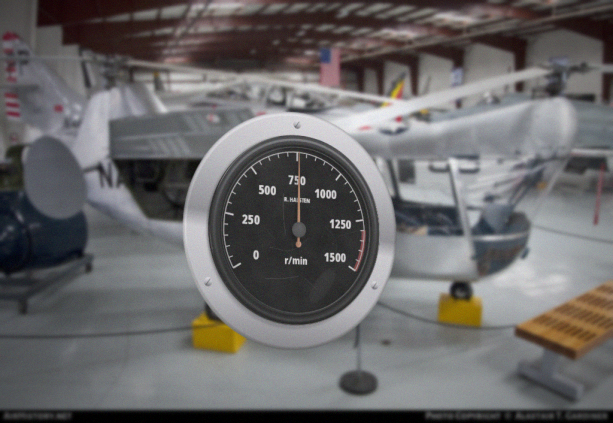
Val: 750 rpm
